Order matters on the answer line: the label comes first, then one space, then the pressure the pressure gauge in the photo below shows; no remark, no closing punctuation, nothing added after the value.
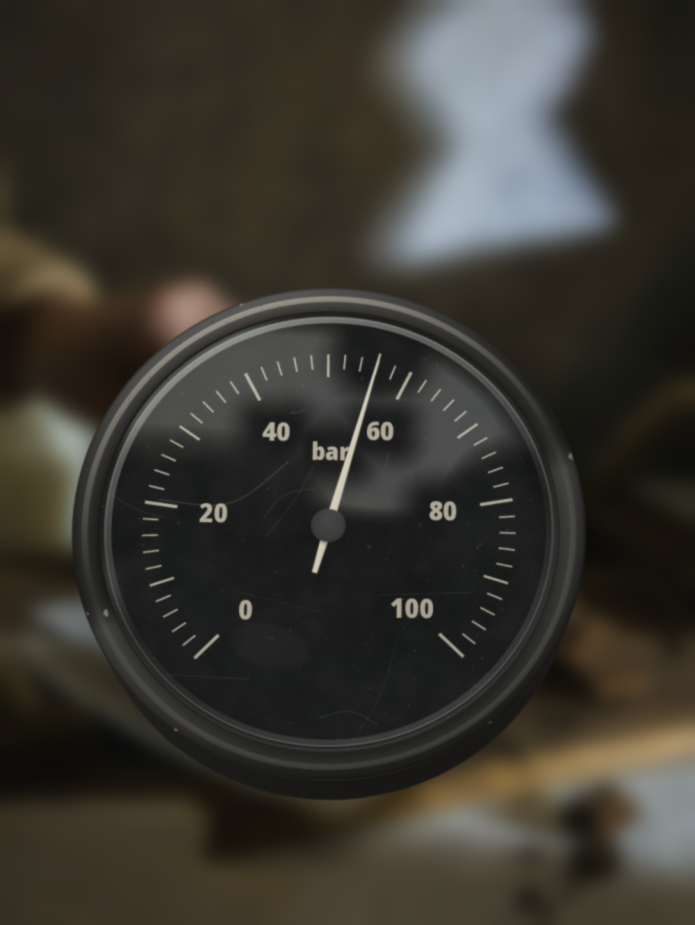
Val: 56 bar
